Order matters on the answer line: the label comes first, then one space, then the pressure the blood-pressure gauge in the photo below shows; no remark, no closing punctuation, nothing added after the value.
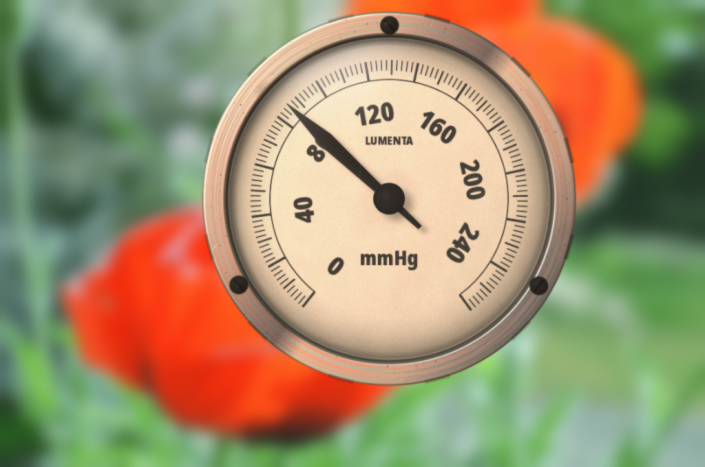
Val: 86 mmHg
